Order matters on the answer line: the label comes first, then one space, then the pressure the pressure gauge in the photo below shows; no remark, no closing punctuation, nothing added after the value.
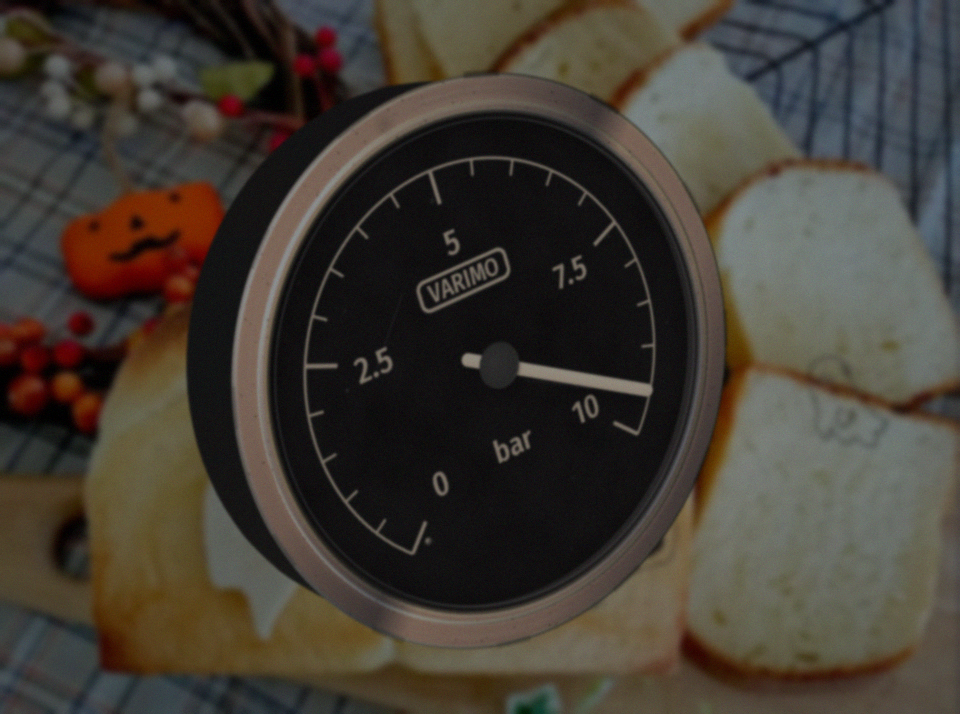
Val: 9.5 bar
